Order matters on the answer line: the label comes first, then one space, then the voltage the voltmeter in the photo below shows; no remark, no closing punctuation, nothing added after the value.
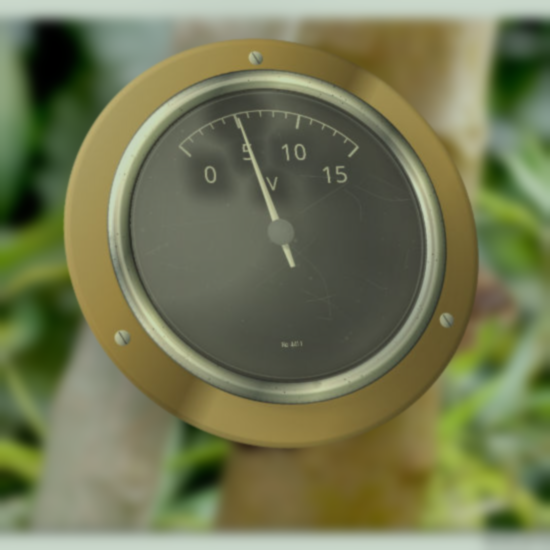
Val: 5 V
